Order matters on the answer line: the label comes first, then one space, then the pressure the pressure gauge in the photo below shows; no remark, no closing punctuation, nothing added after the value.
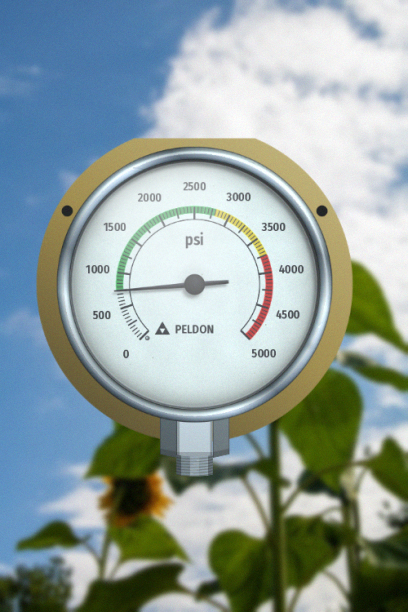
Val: 750 psi
